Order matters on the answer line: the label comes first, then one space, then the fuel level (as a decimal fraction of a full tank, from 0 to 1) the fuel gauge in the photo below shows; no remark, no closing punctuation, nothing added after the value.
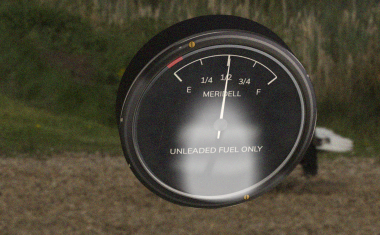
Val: 0.5
